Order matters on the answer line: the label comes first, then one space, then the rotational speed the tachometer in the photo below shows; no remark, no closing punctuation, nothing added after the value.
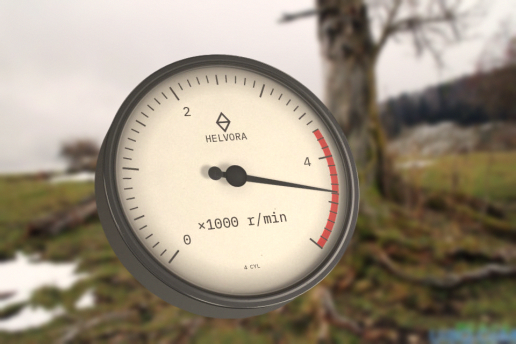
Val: 4400 rpm
